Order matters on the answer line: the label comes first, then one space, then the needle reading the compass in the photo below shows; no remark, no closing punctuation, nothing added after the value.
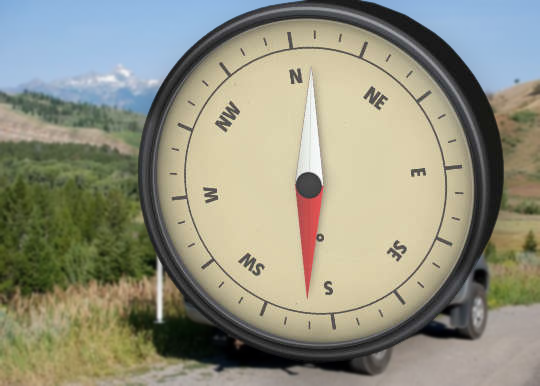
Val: 190 °
